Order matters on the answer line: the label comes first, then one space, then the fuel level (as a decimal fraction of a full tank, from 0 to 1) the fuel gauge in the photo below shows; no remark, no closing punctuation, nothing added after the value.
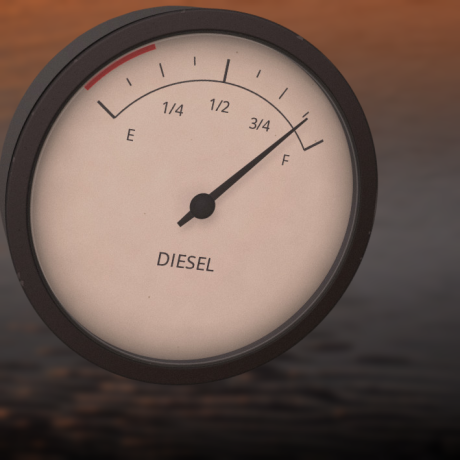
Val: 0.875
